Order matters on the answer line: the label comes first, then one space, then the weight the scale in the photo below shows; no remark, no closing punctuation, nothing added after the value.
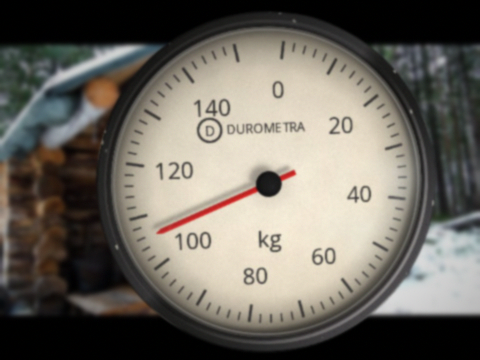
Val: 106 kg
